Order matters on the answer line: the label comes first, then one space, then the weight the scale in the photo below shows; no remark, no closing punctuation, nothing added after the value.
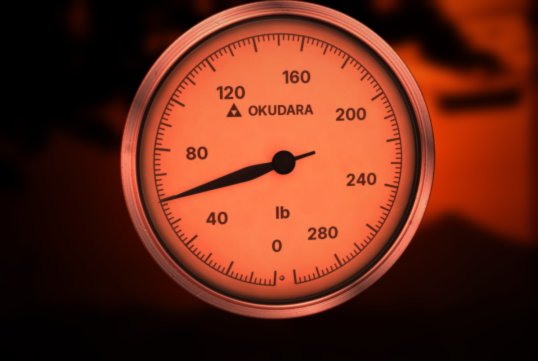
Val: 60 lb
